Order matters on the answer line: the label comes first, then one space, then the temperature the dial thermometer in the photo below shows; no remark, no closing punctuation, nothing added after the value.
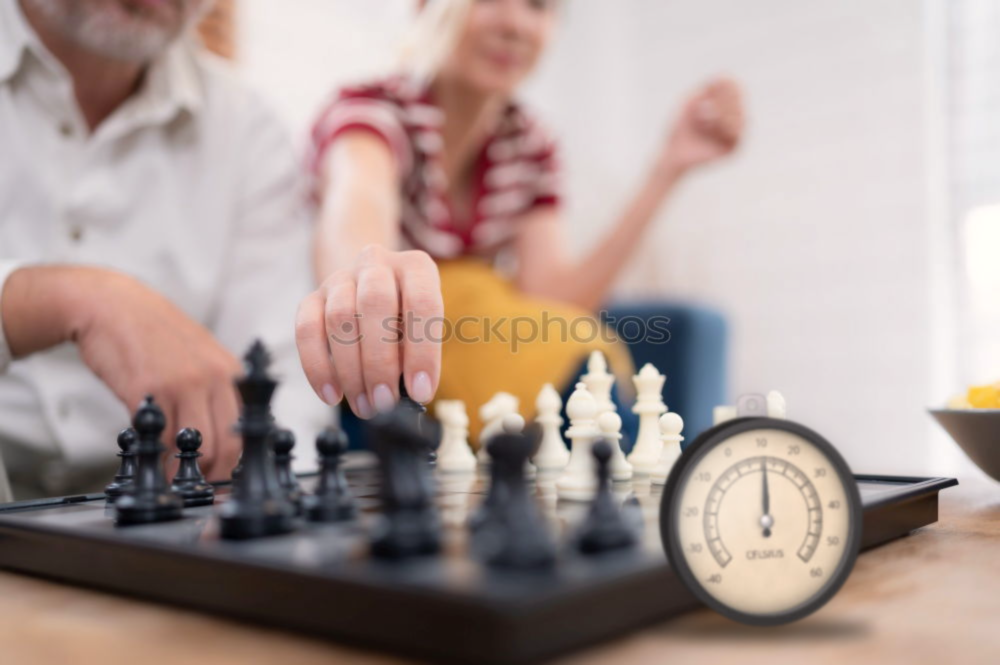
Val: 10 °C
